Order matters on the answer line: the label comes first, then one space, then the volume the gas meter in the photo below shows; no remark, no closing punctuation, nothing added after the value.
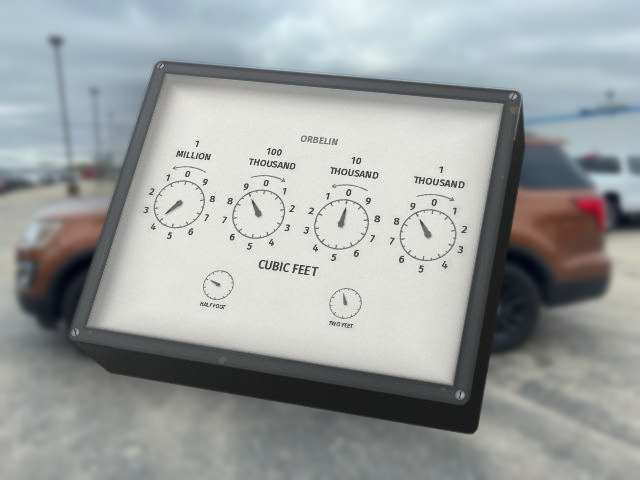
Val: 389900 ft³
